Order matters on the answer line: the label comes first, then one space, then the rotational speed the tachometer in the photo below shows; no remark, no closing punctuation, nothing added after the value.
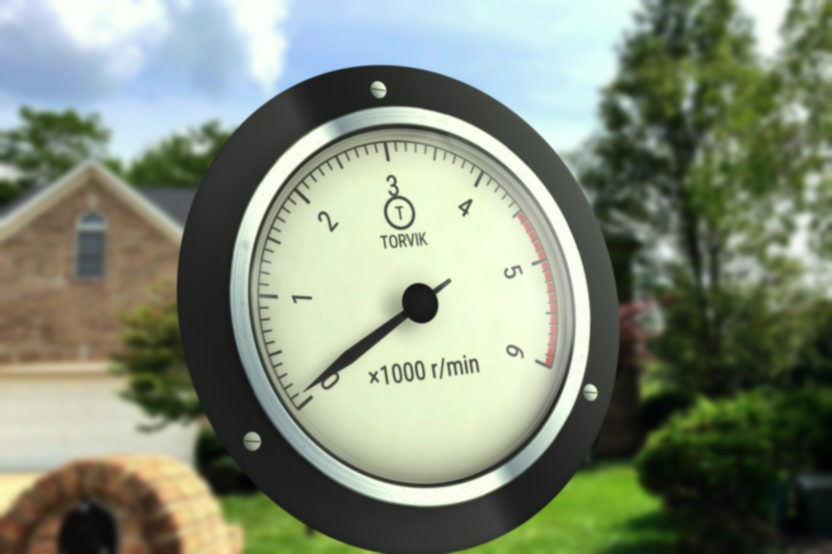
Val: 100 rpm
